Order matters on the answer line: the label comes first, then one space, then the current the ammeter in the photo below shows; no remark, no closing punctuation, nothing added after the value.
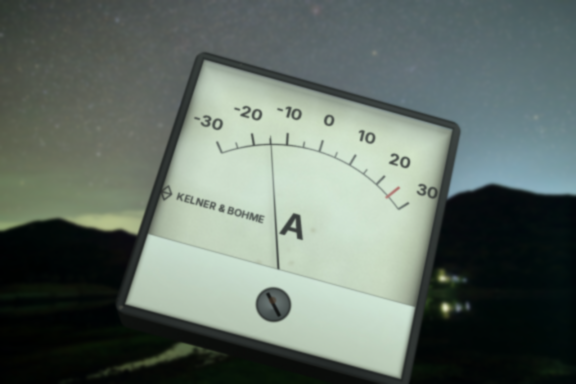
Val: -15 A
